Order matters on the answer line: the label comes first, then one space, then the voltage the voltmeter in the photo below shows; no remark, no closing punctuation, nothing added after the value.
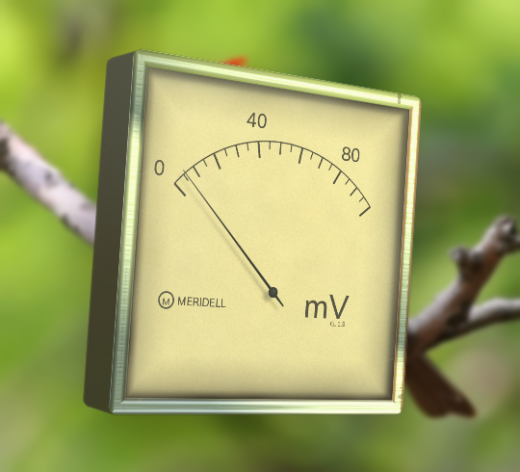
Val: 5 mV
